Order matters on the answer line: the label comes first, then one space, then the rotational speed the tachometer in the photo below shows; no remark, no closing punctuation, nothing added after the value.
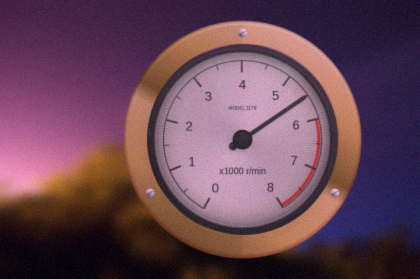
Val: 5500 rpm
